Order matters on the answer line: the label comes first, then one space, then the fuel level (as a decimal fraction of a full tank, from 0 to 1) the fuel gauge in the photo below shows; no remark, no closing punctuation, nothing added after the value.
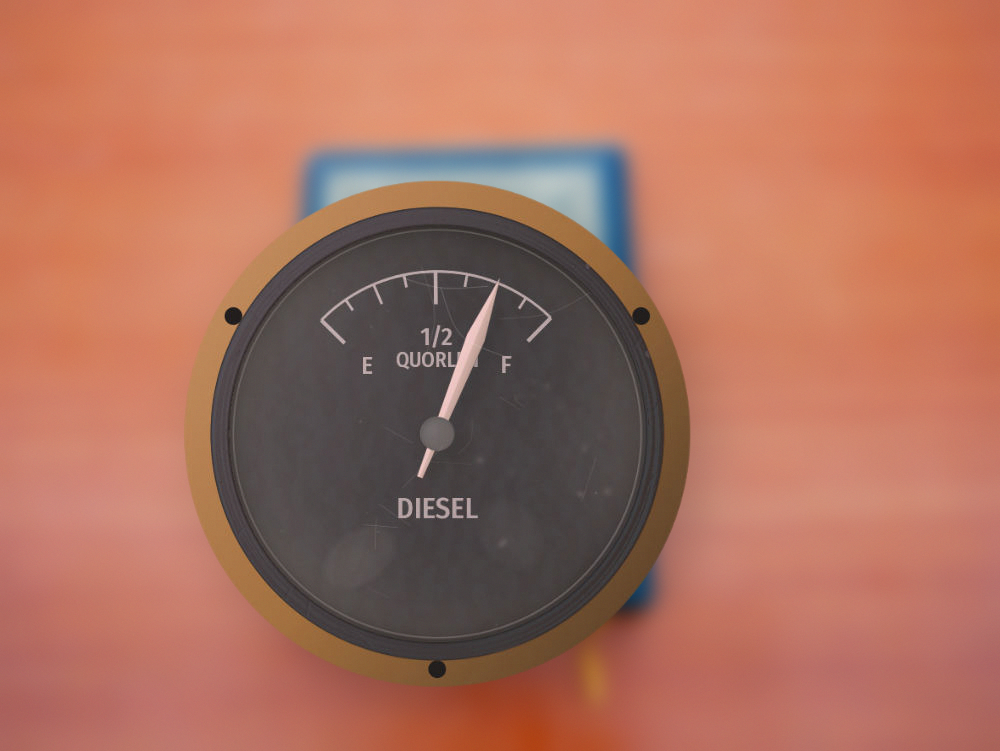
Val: 0.75
